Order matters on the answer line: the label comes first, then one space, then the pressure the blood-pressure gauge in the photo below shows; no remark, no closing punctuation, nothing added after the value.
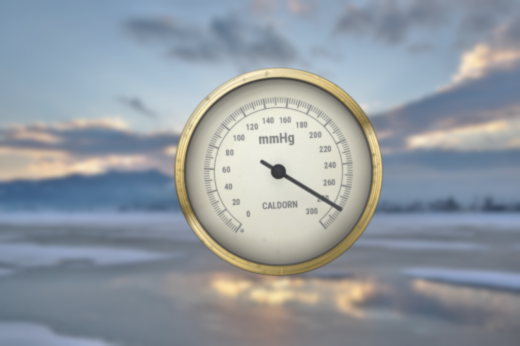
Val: 280 mmHg
